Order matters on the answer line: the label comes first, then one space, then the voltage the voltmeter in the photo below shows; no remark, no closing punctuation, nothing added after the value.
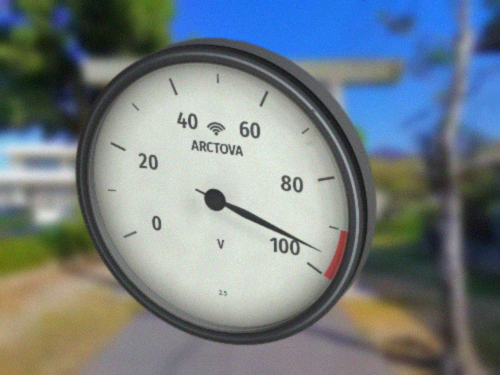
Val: 95 V
